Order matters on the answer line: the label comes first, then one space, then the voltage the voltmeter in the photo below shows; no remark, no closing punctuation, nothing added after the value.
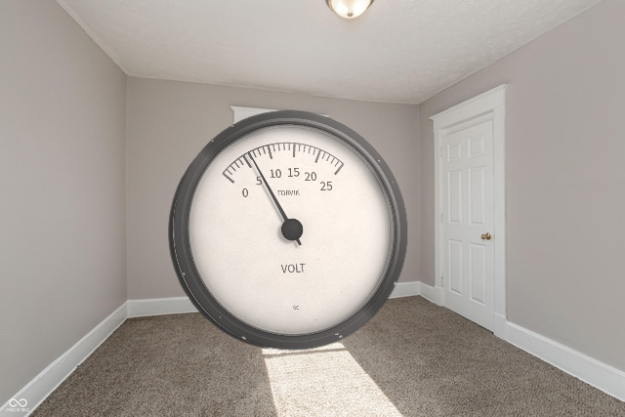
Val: 6 V
